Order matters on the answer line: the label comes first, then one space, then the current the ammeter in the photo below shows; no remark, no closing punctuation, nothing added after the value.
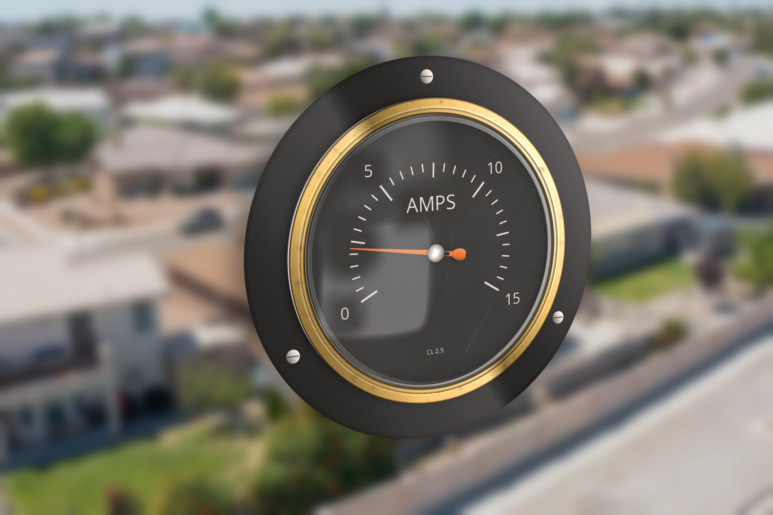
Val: 2.25 A
